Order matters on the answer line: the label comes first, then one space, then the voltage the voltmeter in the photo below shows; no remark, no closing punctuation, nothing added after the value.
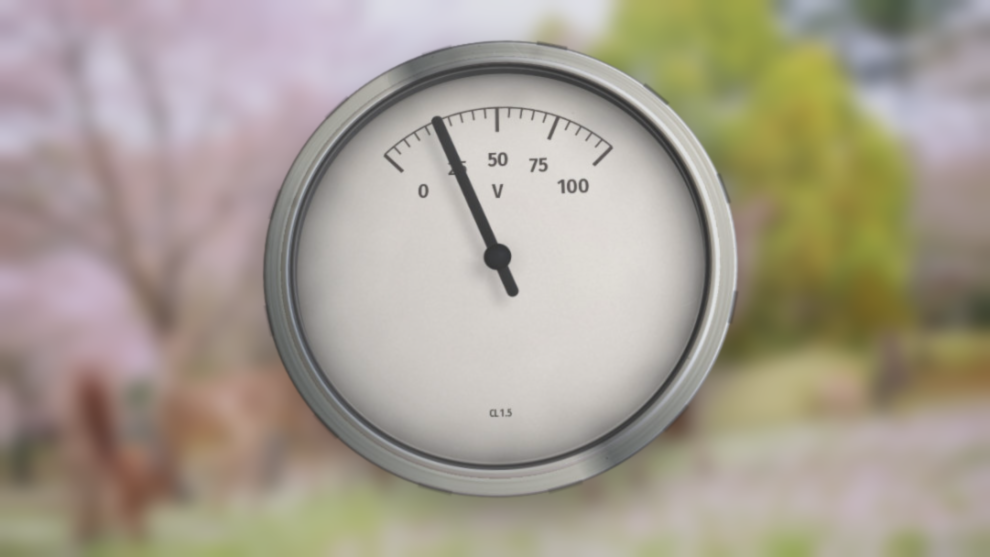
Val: 25 V
